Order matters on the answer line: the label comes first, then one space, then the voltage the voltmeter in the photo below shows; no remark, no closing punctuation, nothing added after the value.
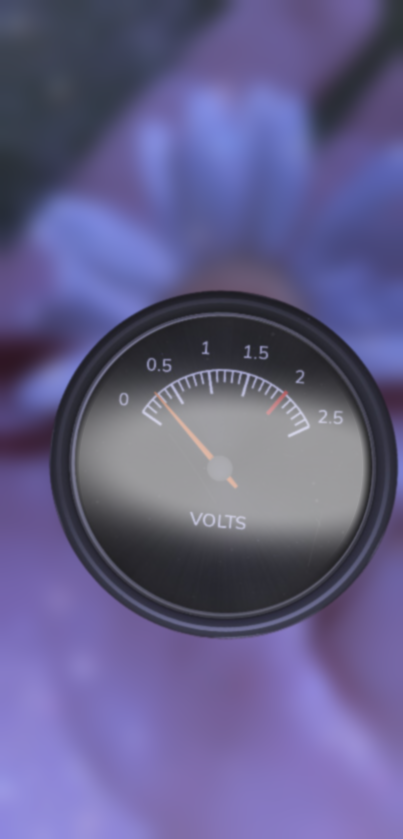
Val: 0.3 V
